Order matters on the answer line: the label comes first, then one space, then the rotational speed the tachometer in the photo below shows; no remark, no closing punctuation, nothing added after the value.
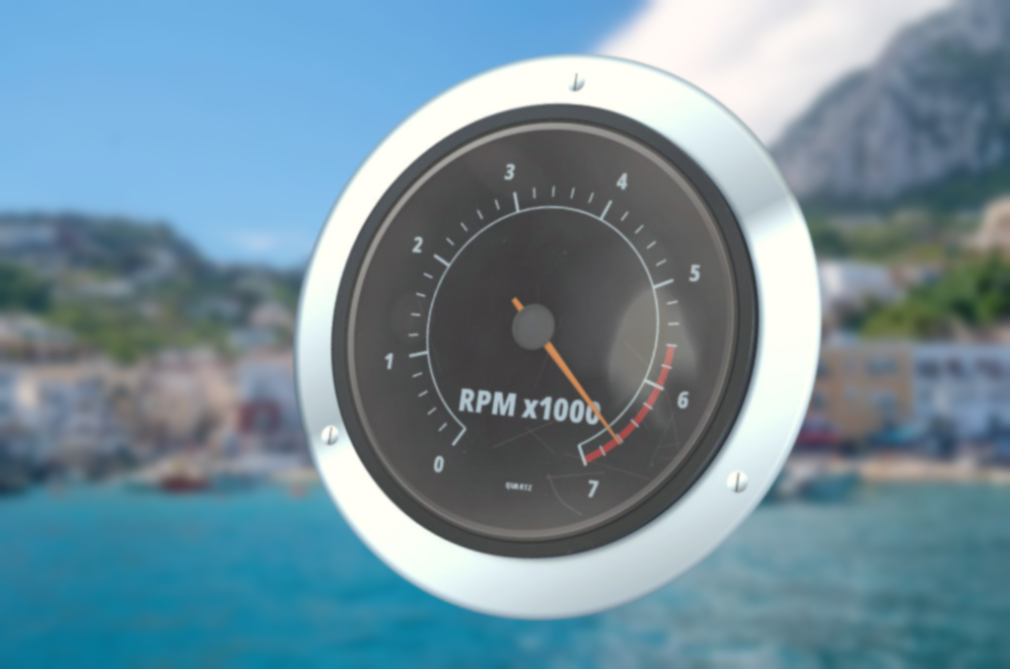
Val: 6600 rpm
